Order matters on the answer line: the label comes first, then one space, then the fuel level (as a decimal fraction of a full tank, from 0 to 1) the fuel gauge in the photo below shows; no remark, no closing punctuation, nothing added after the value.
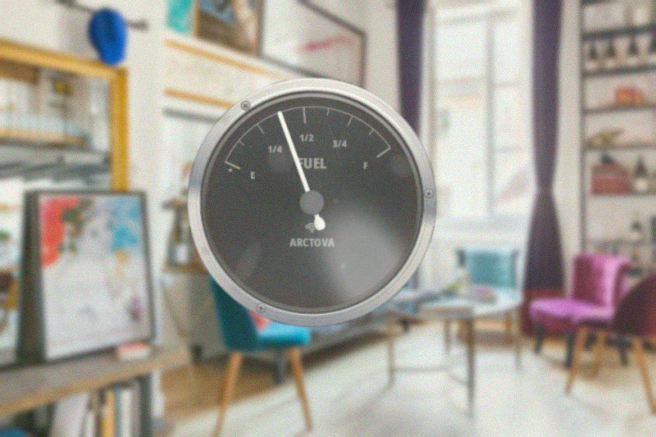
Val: 0.375
